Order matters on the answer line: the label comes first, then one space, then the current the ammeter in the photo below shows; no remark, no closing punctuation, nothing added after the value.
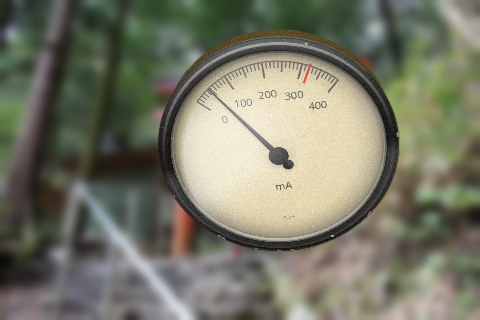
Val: 50 mA
